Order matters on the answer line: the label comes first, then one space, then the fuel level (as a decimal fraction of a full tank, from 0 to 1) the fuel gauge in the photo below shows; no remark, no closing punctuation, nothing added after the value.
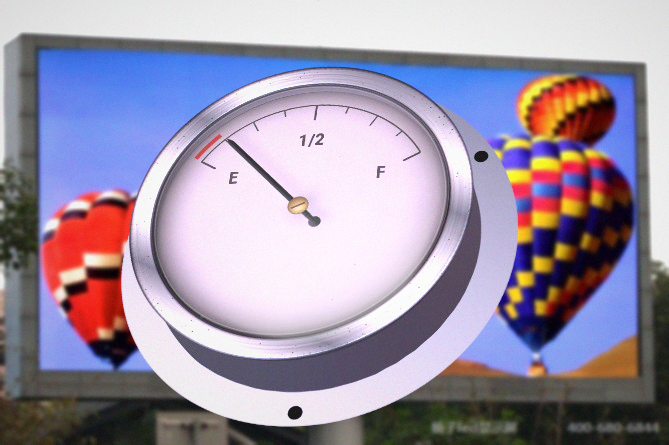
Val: 0.125
